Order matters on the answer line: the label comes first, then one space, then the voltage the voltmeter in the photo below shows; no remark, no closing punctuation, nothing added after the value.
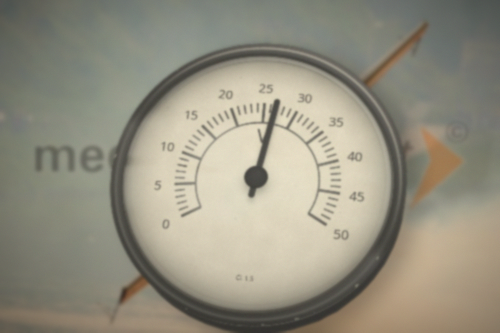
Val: 27 V
